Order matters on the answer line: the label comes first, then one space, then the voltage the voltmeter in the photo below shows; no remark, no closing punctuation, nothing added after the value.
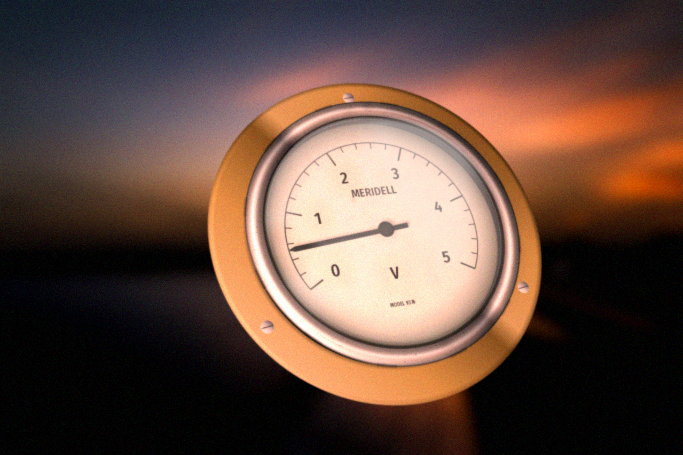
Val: 0.5 V
